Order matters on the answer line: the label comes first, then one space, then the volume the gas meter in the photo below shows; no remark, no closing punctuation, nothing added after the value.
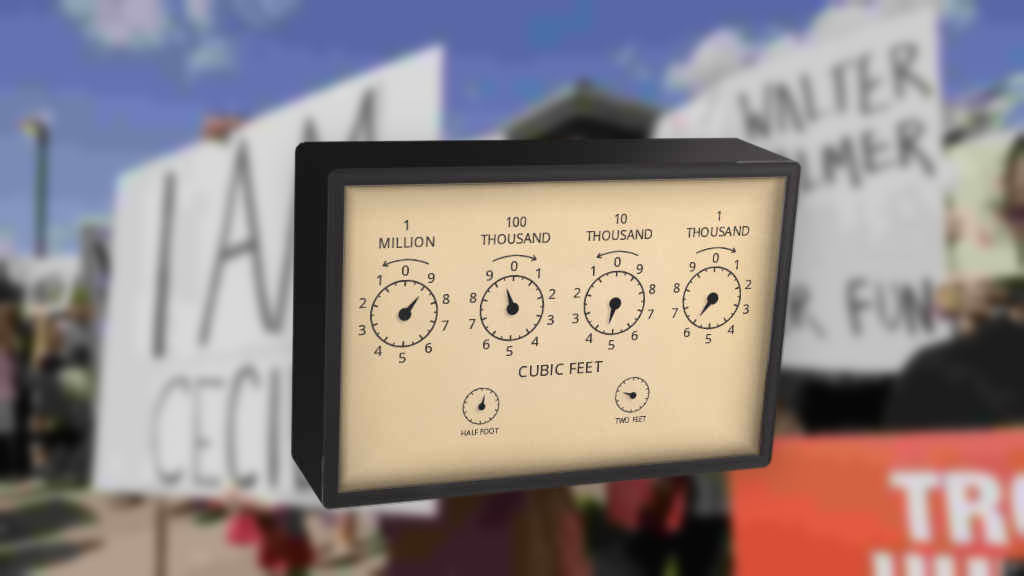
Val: 894600 ft³
